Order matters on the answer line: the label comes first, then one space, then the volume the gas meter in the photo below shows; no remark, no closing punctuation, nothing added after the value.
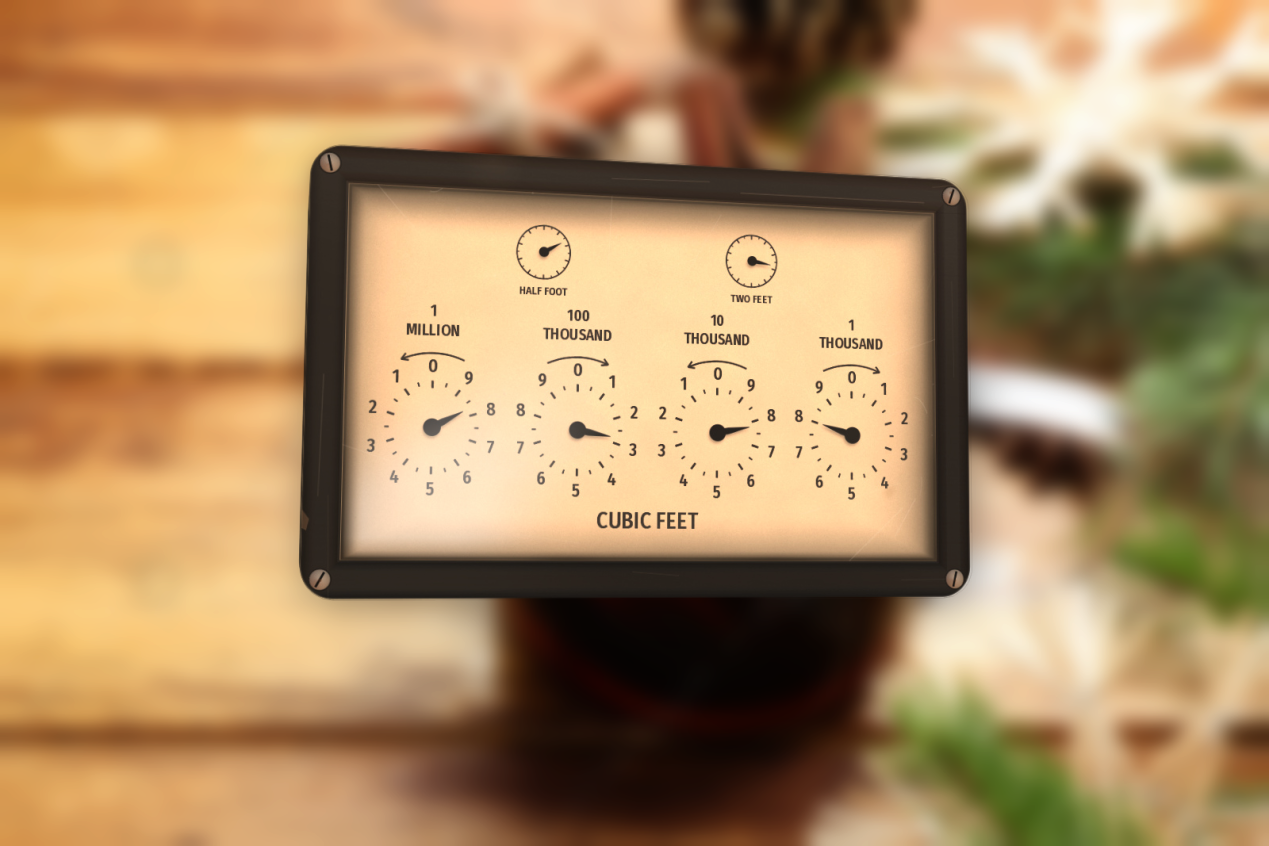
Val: 827800 ft³
